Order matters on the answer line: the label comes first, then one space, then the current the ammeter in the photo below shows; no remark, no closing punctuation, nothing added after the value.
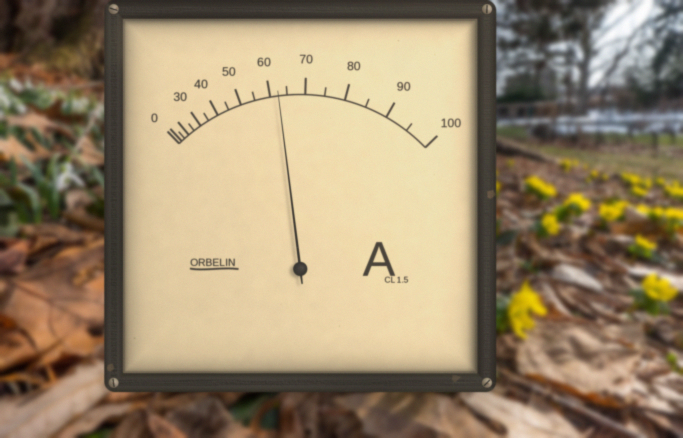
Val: 62.5 A
